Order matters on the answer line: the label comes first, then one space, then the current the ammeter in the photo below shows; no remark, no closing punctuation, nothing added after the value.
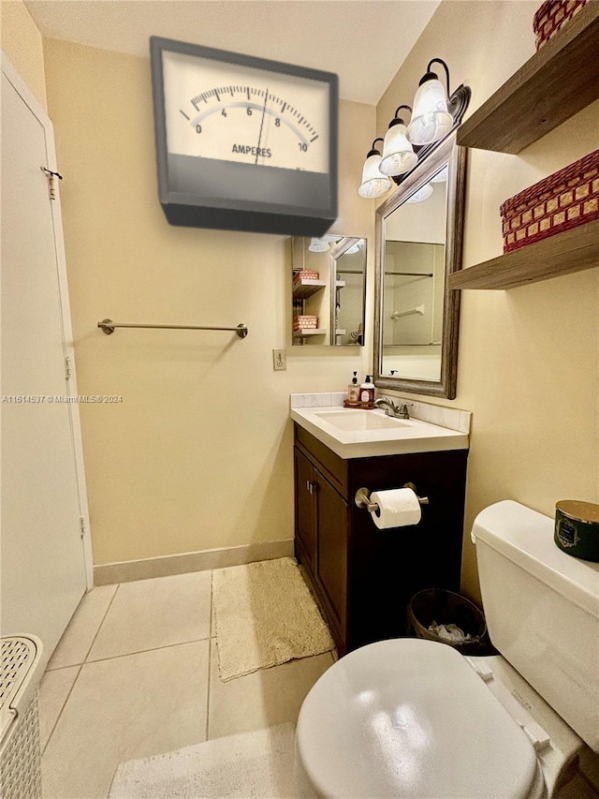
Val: 7 A
